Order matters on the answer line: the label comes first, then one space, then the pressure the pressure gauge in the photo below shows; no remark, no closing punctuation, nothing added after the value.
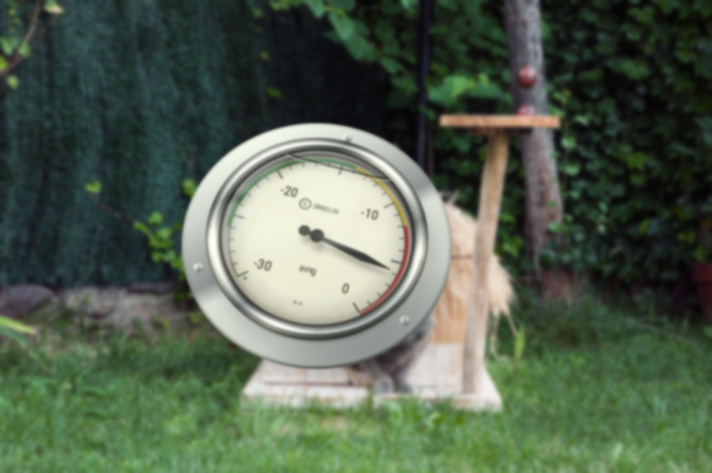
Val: -4 inHg
